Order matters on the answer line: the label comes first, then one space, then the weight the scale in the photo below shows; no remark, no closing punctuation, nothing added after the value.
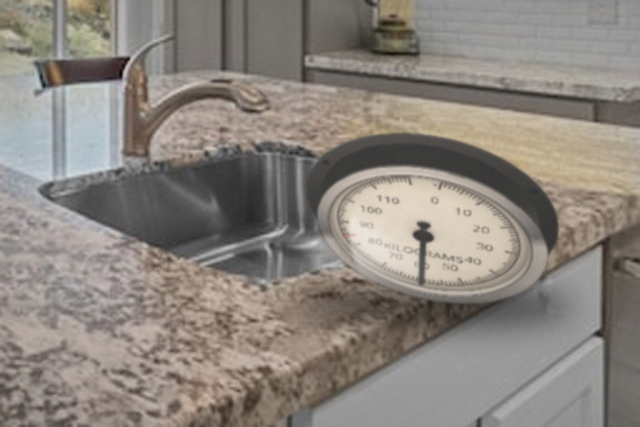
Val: 60 kg
